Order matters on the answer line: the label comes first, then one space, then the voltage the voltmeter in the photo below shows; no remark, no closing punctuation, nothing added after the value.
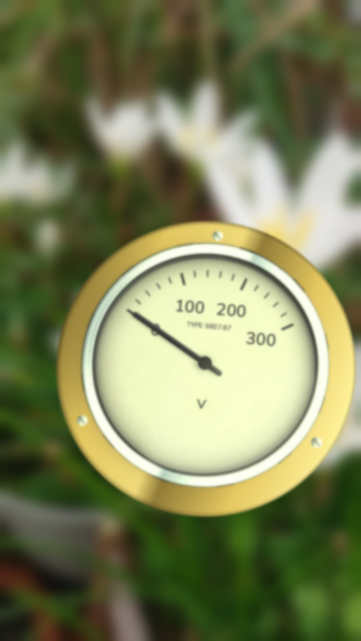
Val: 0 V
